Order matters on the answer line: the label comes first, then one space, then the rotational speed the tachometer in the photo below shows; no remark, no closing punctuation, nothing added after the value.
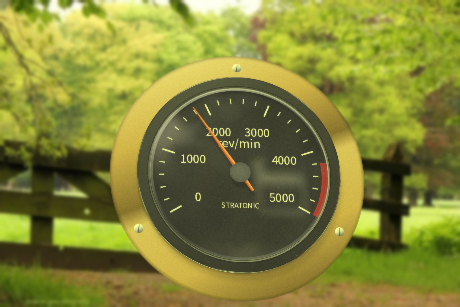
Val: 1800 rpm
